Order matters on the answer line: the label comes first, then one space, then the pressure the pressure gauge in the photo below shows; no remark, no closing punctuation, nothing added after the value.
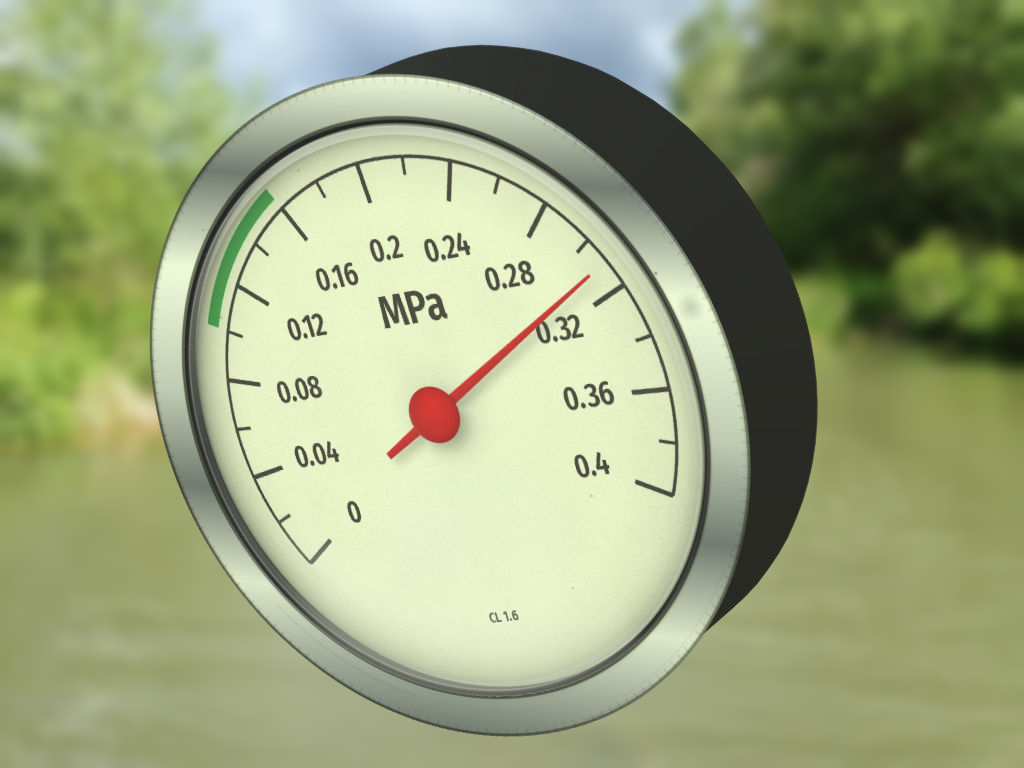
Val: 0.31 MPa
